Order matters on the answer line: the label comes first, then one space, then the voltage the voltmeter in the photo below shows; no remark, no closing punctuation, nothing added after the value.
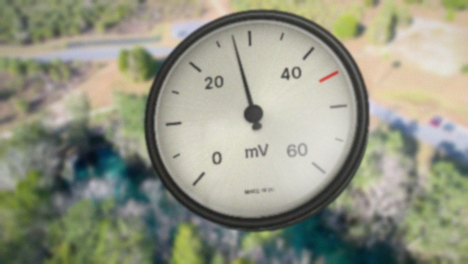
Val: 27.5 mV
